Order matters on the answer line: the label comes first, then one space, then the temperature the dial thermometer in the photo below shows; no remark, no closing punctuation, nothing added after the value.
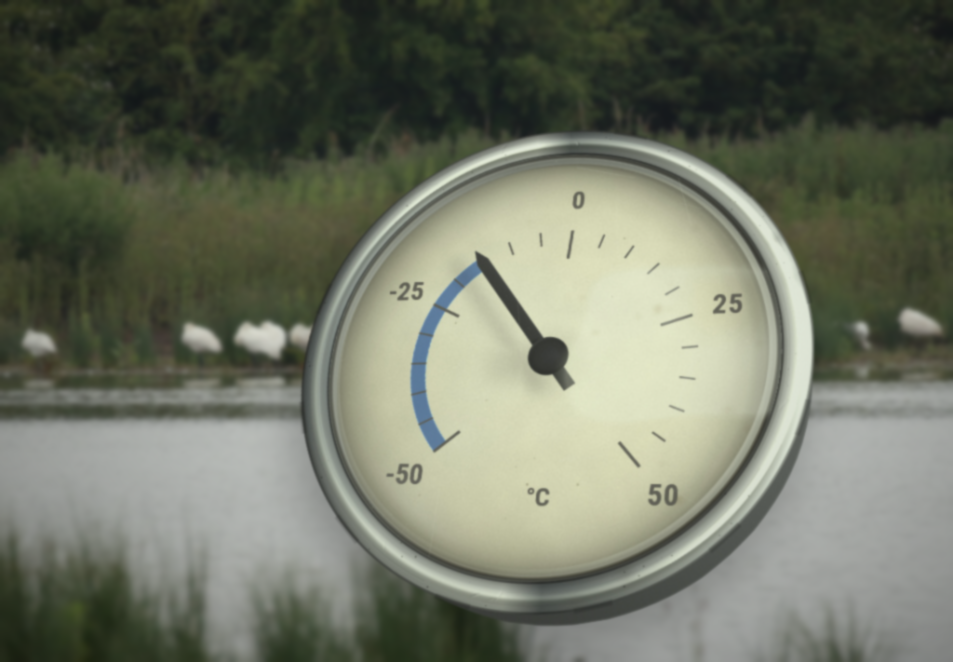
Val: -15 °C
